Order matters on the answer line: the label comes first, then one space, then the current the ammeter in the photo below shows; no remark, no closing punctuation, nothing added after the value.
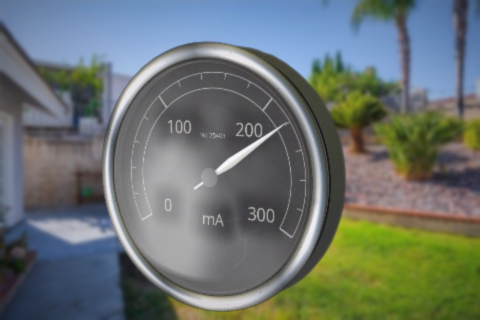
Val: 220 mA
